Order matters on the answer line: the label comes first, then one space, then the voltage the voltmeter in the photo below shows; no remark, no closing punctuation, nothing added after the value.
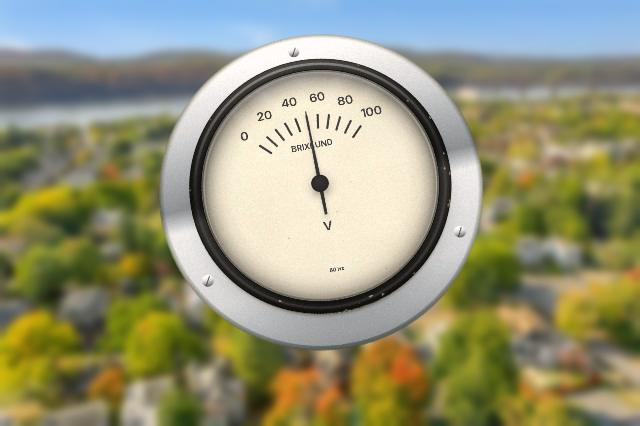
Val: 50 V
